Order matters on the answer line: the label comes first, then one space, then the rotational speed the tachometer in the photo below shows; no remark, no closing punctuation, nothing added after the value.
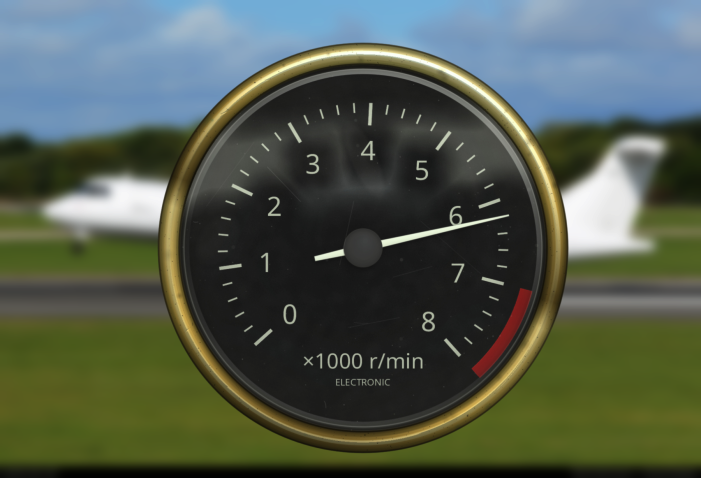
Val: 6200 rpm
